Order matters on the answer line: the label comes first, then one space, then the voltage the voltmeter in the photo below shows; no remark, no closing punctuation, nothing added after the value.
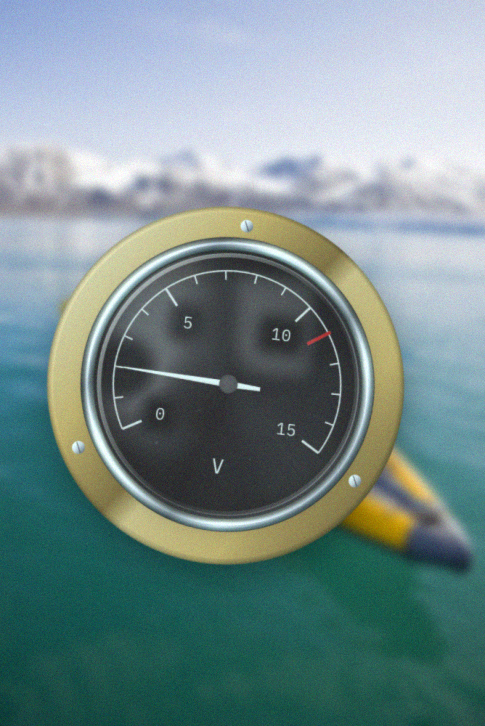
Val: 2 V
